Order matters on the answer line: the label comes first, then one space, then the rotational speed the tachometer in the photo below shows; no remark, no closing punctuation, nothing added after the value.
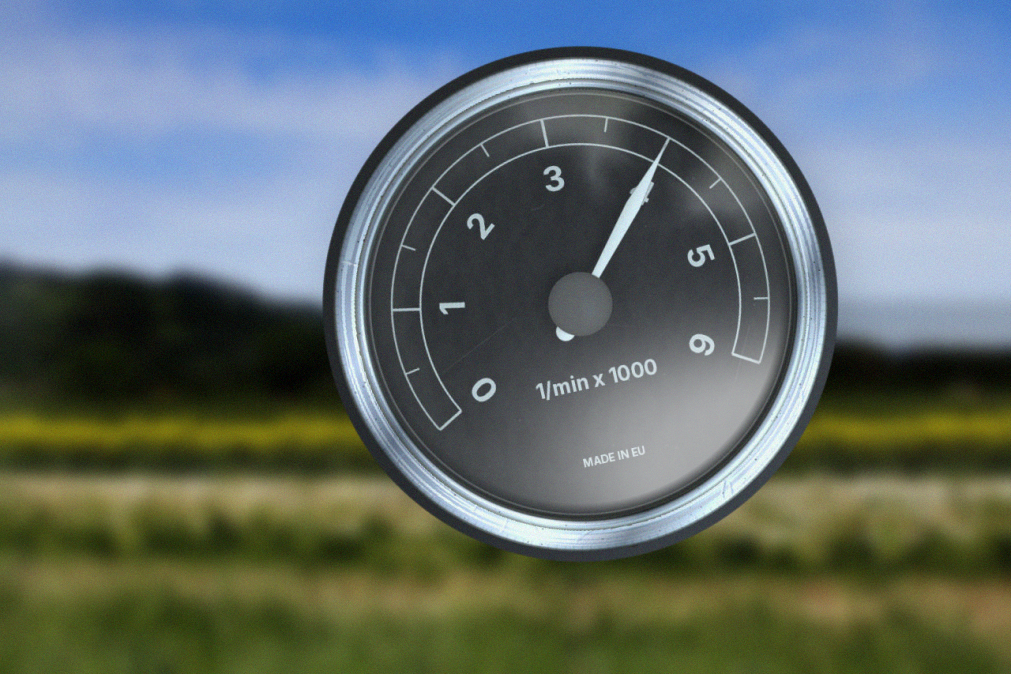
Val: 4000 rpm
